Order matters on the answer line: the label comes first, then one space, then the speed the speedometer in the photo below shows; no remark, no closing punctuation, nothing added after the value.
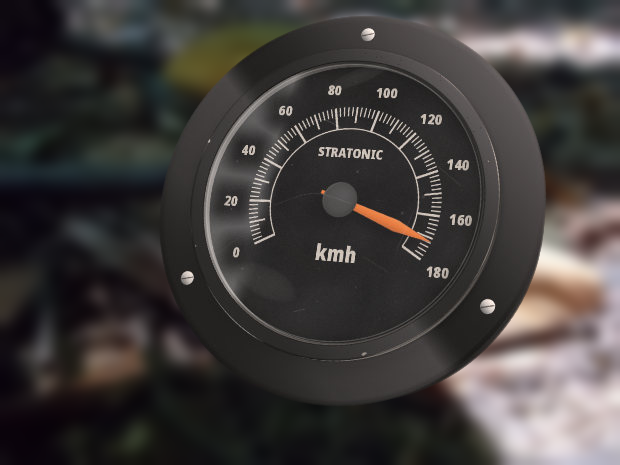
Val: 172 km/h
